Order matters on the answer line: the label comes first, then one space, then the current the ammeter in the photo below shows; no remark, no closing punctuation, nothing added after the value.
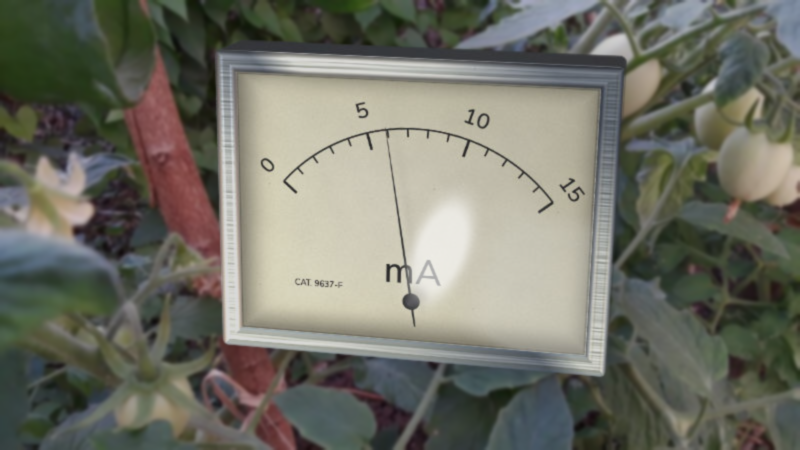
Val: 6 mA
